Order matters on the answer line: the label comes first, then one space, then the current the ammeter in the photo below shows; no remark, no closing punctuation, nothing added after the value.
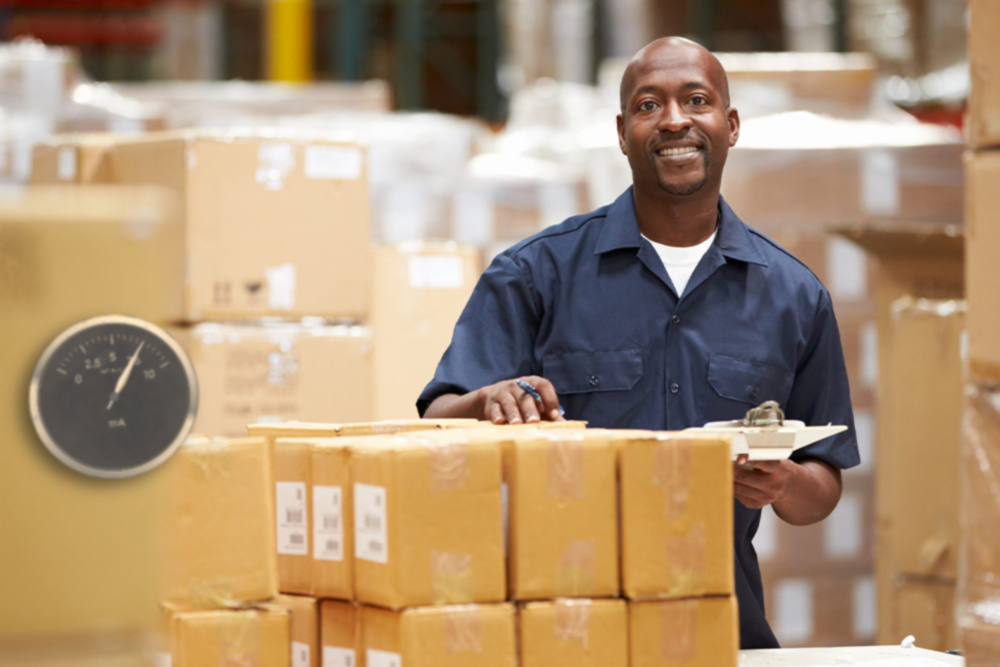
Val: 7.5 mA
